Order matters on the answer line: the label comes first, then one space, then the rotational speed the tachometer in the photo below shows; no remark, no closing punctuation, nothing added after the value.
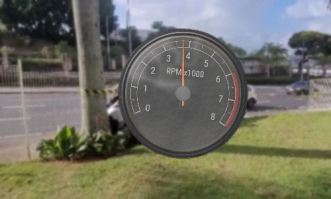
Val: 3750 rpm
